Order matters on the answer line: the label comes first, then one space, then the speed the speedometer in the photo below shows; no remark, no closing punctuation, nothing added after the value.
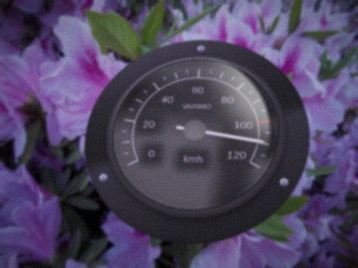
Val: 110 km/h
